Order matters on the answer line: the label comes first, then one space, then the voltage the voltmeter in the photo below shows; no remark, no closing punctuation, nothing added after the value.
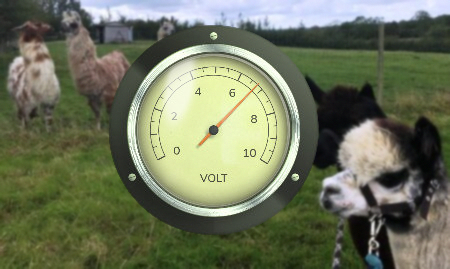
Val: 6.75 V
